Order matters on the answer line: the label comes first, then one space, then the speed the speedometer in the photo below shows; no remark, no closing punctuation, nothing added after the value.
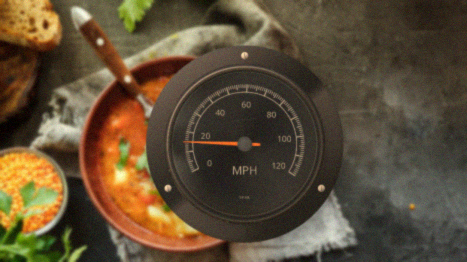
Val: 15 mph
